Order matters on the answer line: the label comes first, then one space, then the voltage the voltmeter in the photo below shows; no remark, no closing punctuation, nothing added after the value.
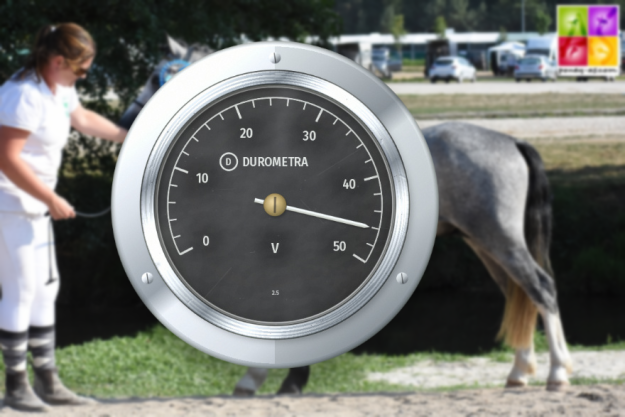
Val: 46 V
